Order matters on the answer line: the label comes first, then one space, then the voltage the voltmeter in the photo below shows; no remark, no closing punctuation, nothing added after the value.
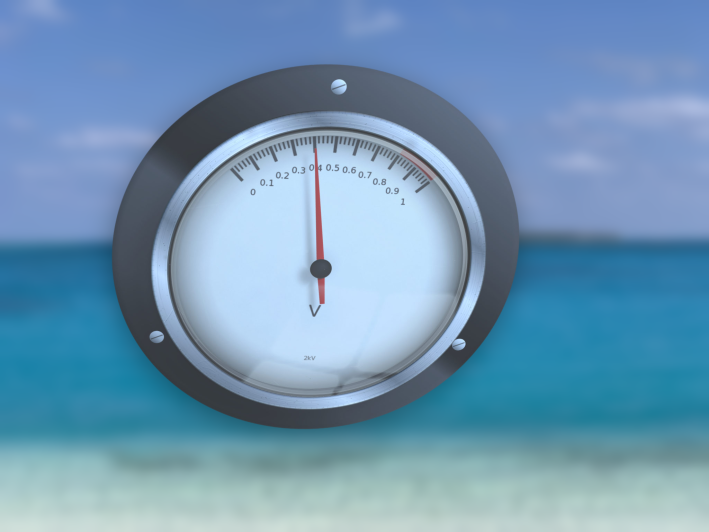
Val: 0.4 V
